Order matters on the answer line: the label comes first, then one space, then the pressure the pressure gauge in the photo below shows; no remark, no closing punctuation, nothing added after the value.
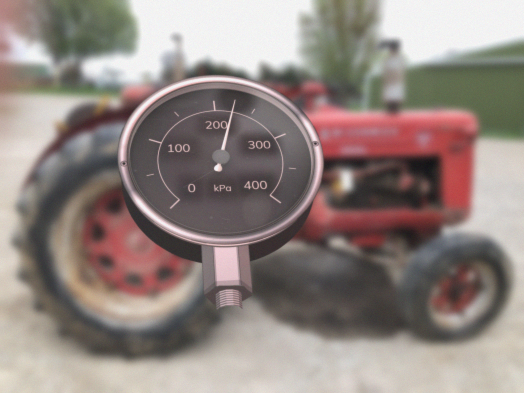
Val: 225 kPa
